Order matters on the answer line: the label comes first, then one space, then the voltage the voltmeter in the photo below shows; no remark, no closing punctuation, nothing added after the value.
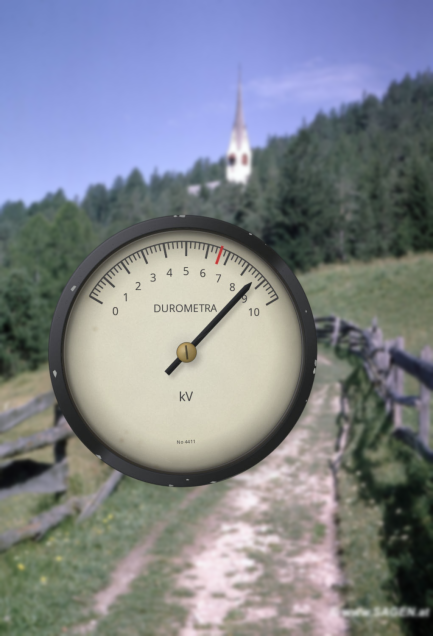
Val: 8.6 kV
